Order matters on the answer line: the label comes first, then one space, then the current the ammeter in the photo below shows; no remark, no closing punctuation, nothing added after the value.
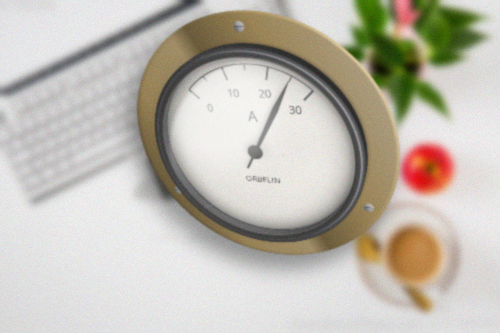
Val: 25 A
